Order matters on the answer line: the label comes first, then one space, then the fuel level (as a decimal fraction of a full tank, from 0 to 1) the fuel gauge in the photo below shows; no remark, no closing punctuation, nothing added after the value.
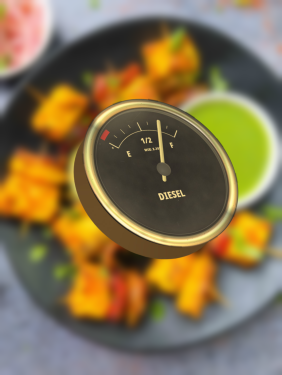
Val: 0.75
